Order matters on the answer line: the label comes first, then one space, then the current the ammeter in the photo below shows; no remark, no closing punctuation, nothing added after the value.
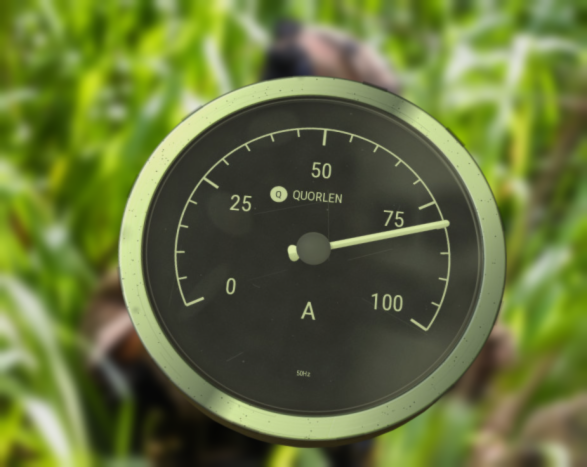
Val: 80 A
